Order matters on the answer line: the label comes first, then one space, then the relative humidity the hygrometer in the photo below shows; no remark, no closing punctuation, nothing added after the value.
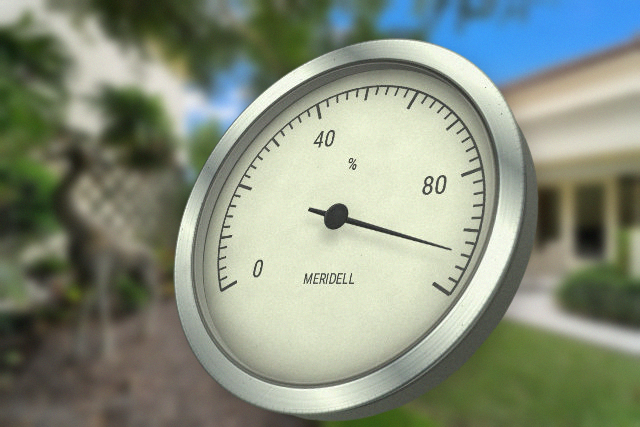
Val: 94 %
